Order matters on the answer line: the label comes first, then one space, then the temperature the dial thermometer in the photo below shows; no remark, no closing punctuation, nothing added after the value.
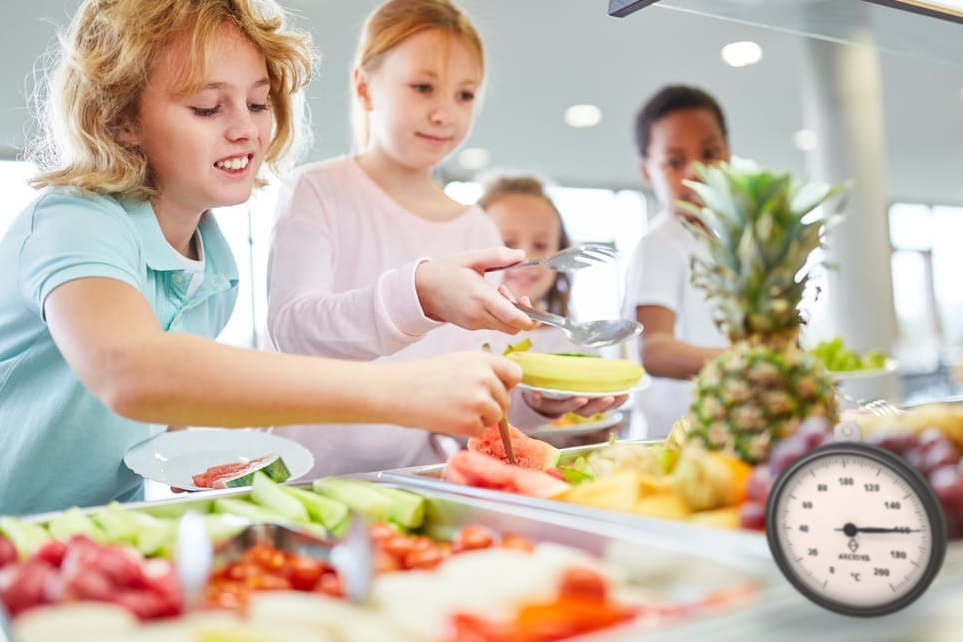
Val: 160 °C
